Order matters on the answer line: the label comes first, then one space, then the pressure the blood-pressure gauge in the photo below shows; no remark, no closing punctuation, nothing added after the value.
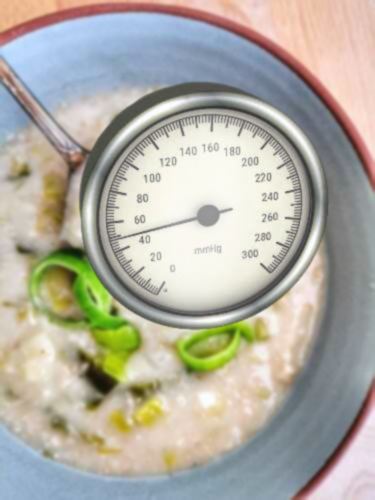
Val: 50 mmHg
